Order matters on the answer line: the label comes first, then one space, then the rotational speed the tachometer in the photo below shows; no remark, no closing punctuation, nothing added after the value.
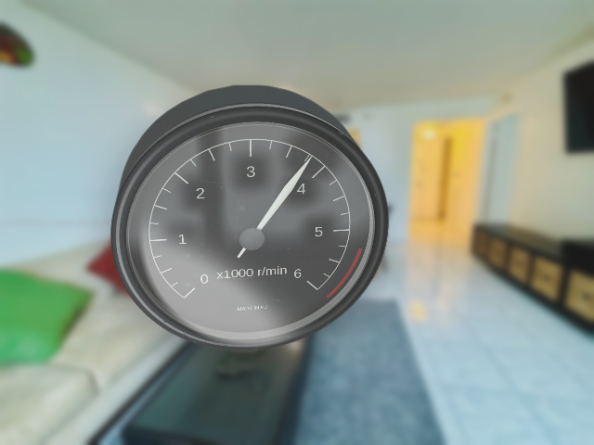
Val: 3750 rpm
